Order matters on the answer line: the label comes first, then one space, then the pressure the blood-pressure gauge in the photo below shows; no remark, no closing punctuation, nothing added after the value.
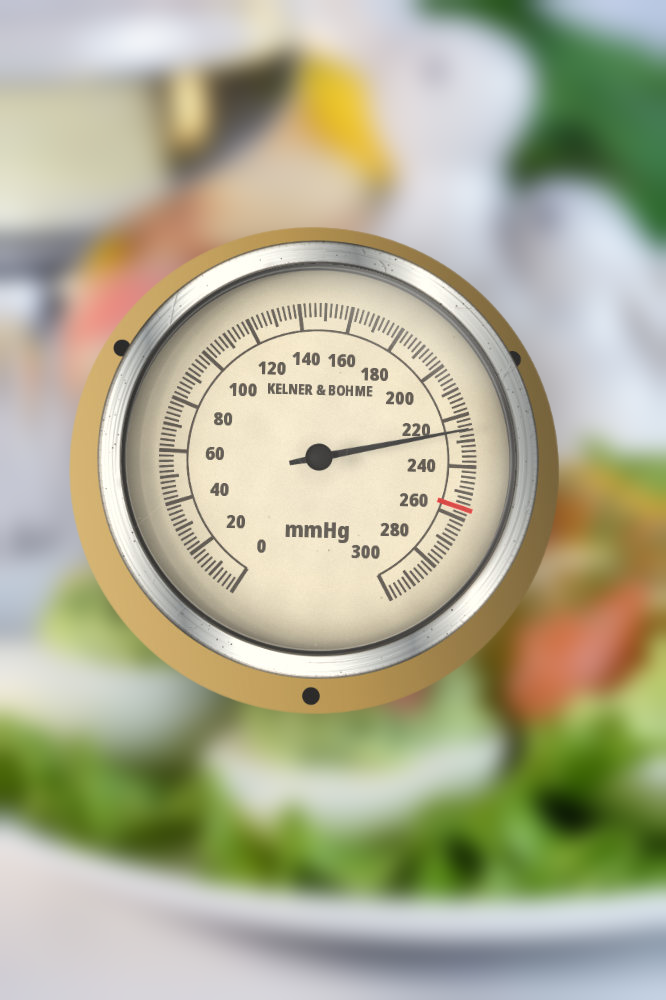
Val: 226 mmHg
